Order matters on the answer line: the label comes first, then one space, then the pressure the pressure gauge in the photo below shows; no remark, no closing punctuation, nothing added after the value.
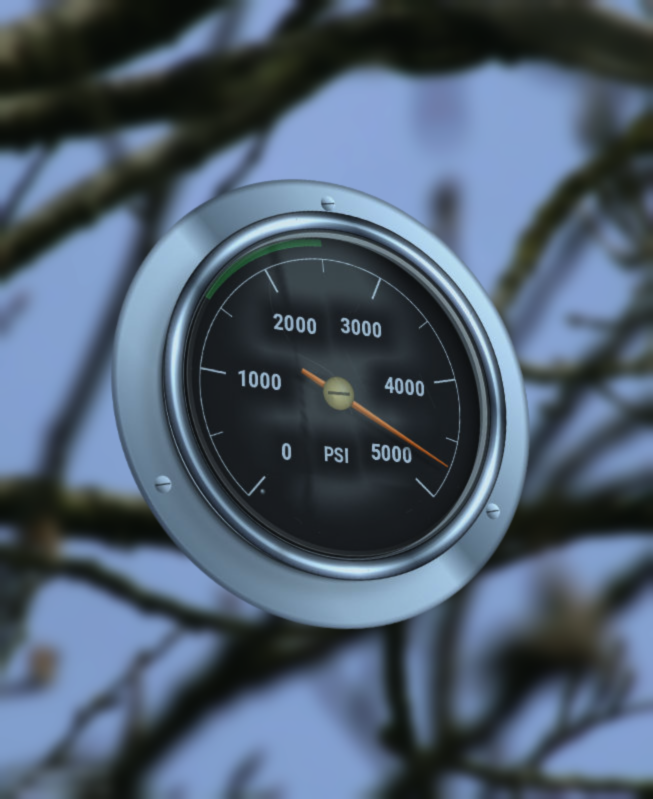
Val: 4750 psi
